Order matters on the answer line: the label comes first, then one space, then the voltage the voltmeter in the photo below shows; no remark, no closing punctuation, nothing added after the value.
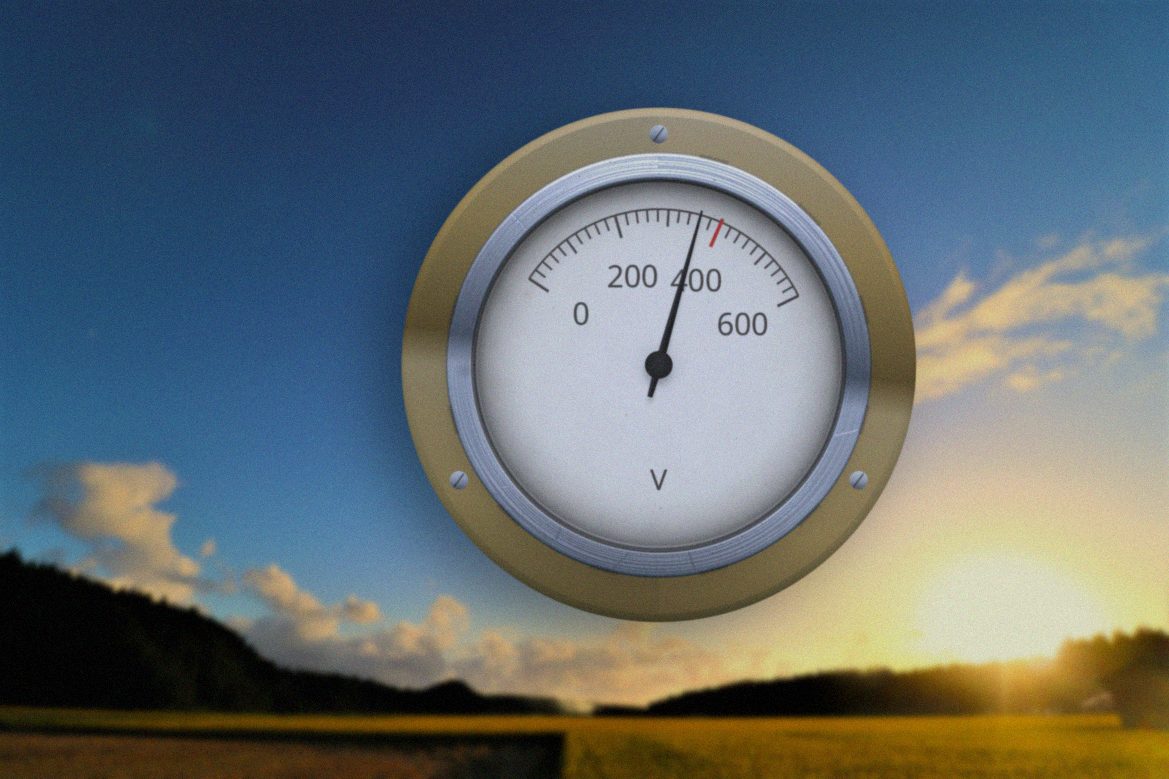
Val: 360 V
